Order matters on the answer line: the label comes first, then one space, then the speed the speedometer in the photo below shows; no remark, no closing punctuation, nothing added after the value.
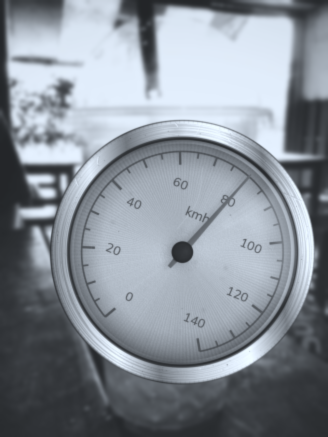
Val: 80 km/h
